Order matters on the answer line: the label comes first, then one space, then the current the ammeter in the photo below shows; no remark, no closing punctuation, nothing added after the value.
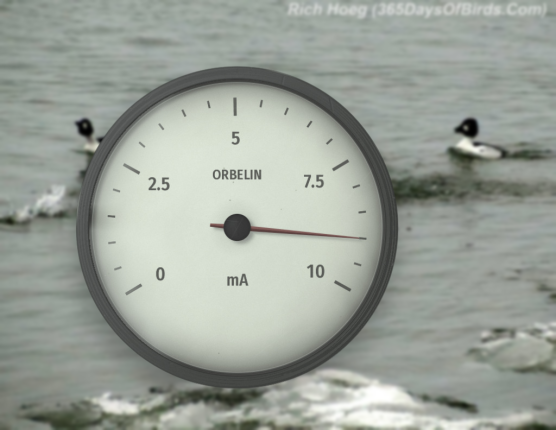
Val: 9 mA
